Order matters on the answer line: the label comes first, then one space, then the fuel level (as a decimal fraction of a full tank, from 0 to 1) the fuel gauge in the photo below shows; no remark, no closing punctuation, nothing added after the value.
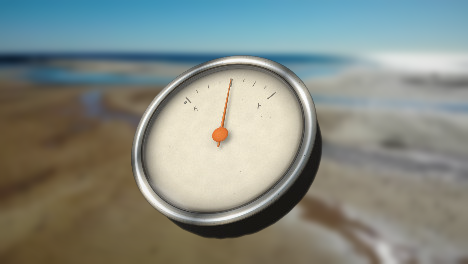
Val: 0.5
